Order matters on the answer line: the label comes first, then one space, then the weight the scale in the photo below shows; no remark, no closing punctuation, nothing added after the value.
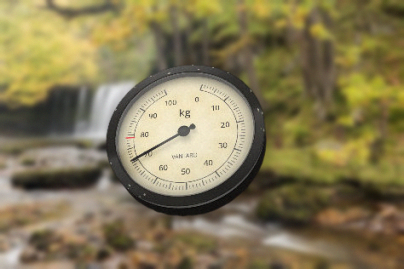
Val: 70 kg
